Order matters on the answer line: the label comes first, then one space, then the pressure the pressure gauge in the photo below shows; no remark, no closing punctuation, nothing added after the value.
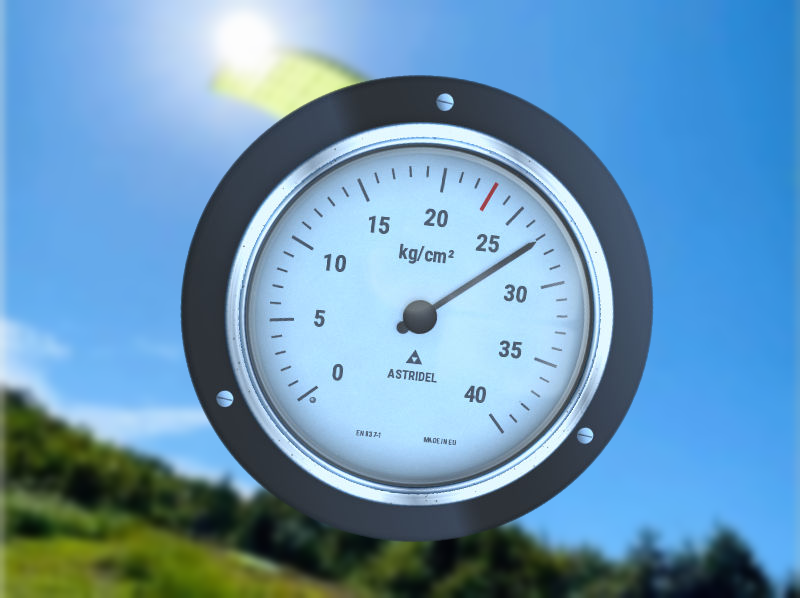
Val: 27 kg/cm²
